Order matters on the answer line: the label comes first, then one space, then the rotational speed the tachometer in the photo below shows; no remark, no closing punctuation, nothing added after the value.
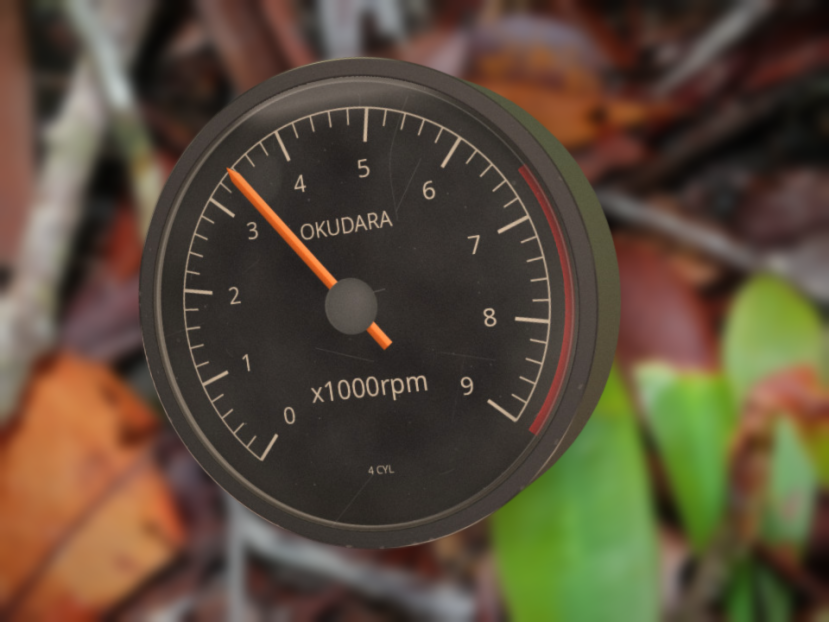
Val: 3400 rpm
